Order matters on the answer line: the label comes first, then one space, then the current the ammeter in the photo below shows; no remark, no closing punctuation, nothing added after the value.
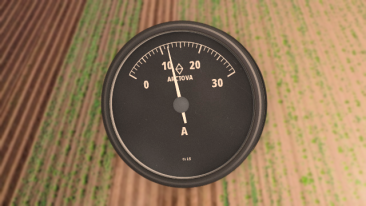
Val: 12 A
